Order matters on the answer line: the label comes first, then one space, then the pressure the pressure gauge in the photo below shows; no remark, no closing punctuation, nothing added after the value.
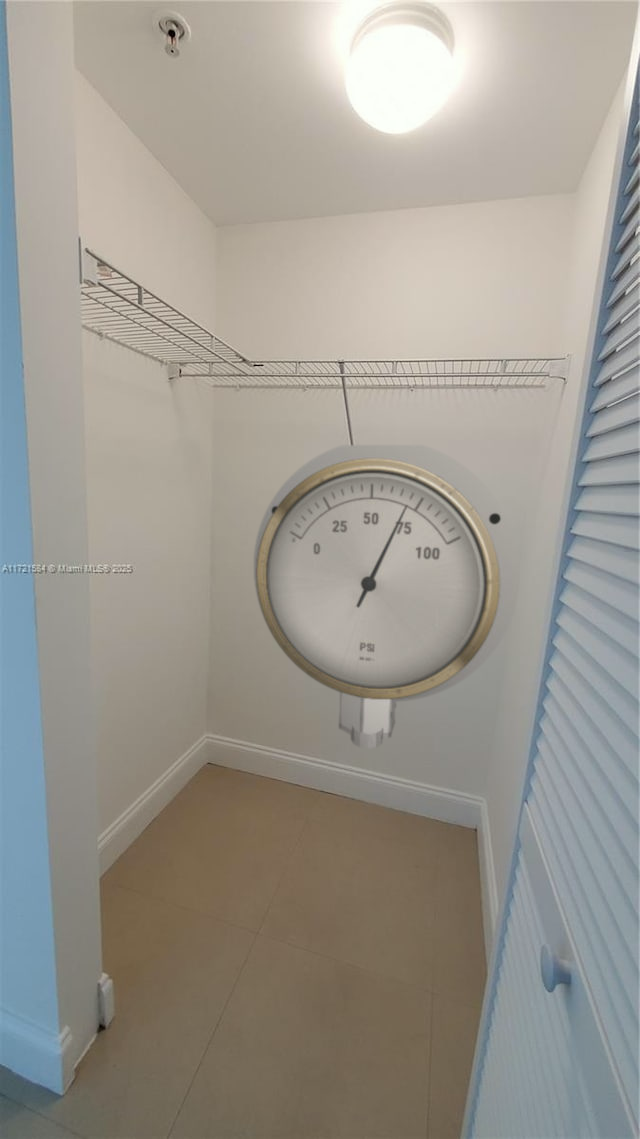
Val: 70 psi
